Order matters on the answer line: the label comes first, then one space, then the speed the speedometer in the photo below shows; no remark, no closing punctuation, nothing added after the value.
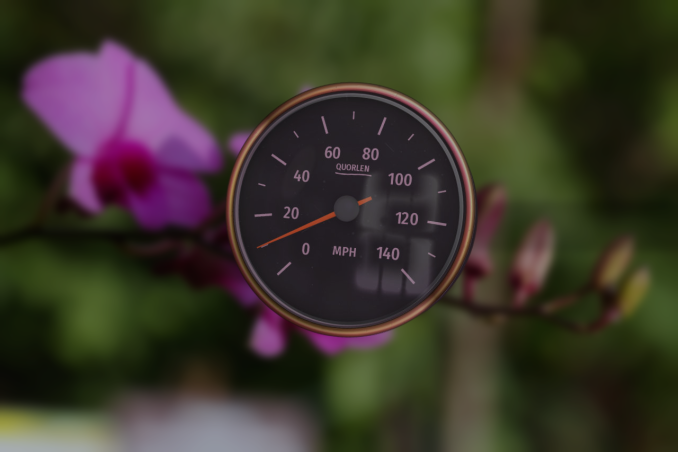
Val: 10 mph
